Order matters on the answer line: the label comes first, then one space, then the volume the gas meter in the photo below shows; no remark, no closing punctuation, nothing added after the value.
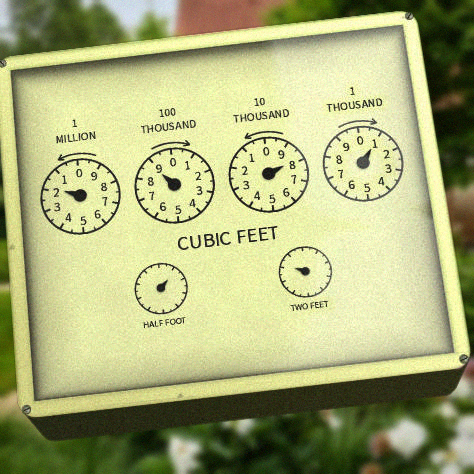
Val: 188100 ft³
